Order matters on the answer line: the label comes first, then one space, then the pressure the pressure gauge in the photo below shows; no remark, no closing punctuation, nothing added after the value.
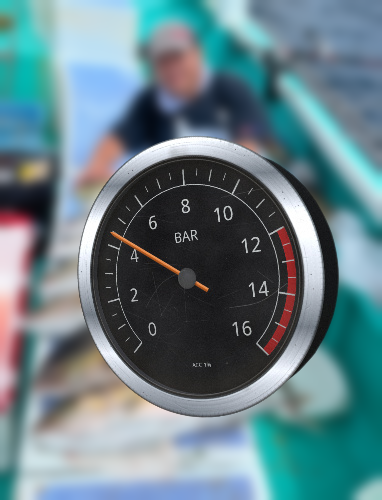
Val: 4.5 bar
